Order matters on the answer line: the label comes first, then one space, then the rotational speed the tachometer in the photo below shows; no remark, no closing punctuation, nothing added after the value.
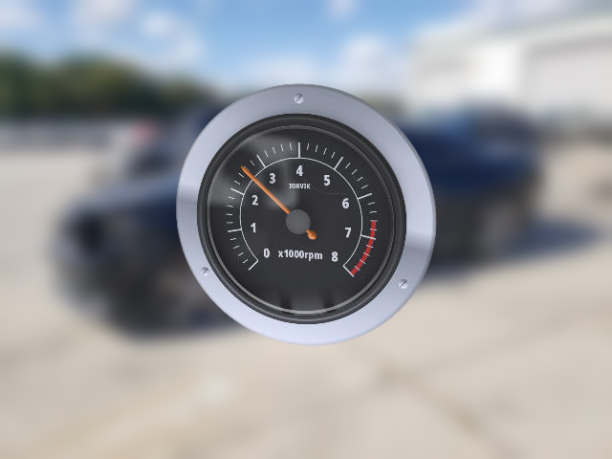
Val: 2600 rpm
